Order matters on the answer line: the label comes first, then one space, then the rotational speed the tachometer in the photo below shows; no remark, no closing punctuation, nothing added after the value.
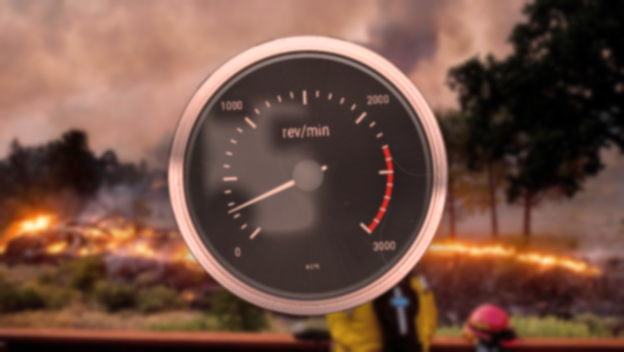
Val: 250 rpm
